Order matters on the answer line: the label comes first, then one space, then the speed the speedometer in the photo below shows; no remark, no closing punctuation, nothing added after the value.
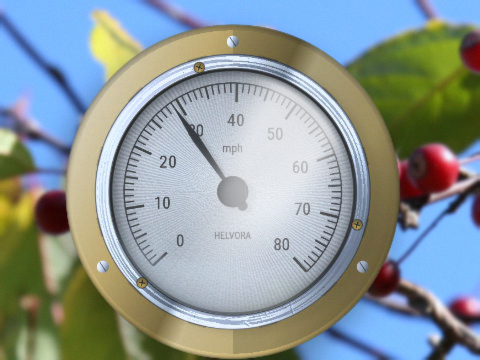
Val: 29 mph
